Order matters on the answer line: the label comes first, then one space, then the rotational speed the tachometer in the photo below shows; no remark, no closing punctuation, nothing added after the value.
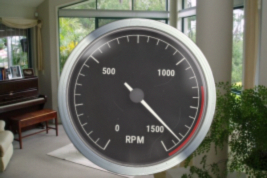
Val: 1425 rpm
